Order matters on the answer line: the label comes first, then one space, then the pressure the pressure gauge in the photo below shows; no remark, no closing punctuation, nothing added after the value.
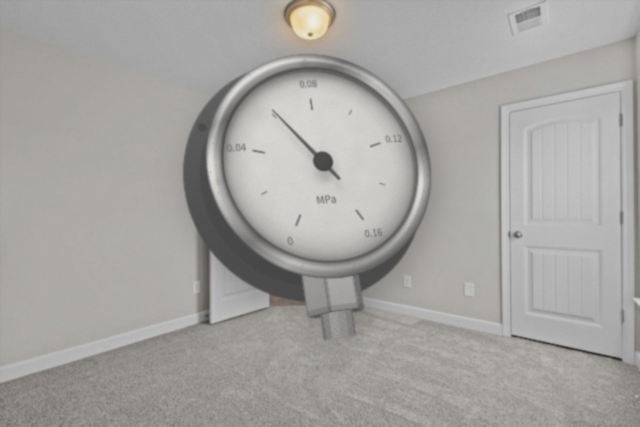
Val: 0.06 MPa
